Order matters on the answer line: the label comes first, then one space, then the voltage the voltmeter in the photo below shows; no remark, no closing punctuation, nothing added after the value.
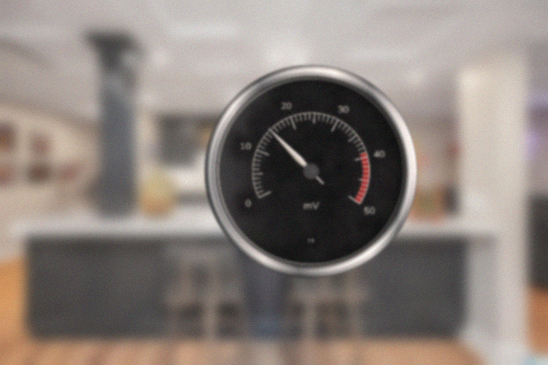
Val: 15 mV
